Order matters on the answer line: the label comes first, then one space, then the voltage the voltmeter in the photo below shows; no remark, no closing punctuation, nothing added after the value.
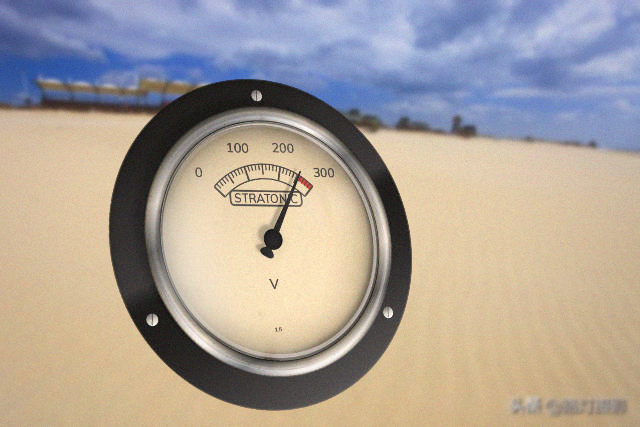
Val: 250 V
